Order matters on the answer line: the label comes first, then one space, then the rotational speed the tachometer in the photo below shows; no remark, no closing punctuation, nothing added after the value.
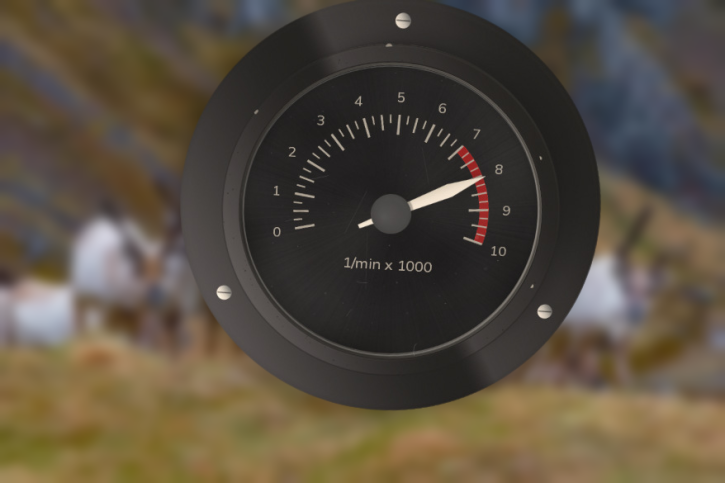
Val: 8000 rpm
